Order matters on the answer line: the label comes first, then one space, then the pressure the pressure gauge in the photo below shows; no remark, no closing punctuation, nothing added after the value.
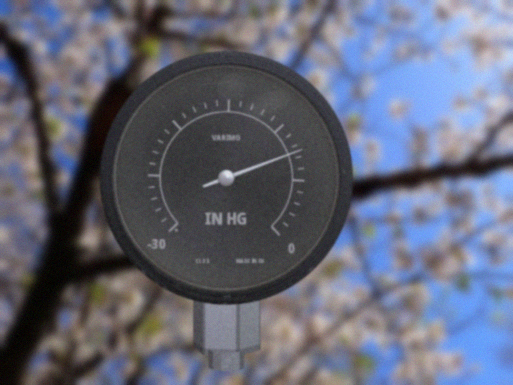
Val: -7.5 inHg
